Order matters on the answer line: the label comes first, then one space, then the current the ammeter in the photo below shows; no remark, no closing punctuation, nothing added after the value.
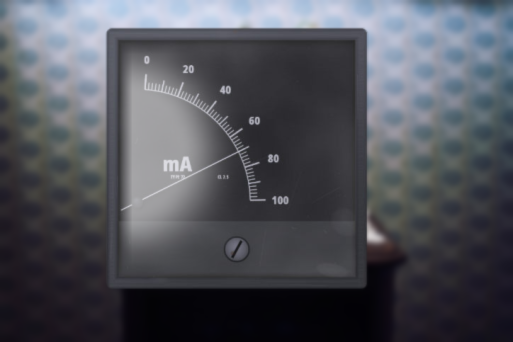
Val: 70 mA
